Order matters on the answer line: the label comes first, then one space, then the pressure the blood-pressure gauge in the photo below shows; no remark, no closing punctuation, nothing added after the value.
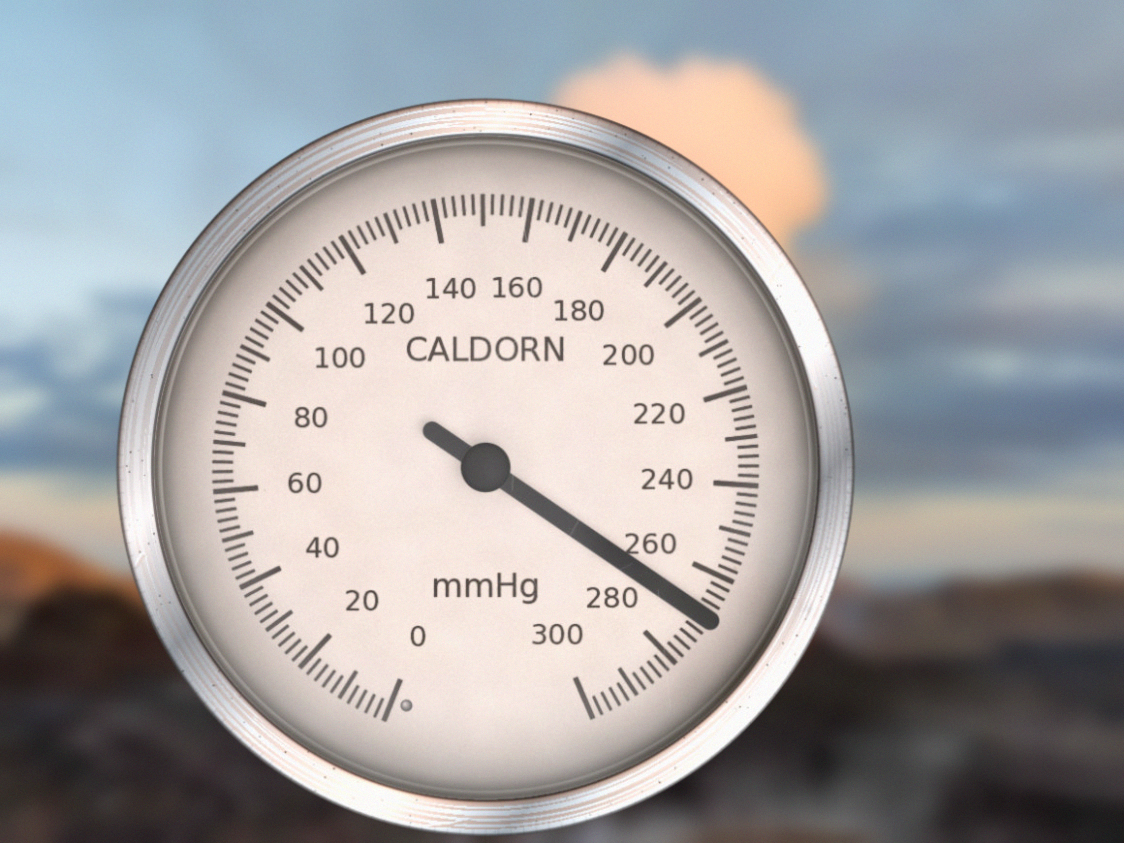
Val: 269 mmHg
